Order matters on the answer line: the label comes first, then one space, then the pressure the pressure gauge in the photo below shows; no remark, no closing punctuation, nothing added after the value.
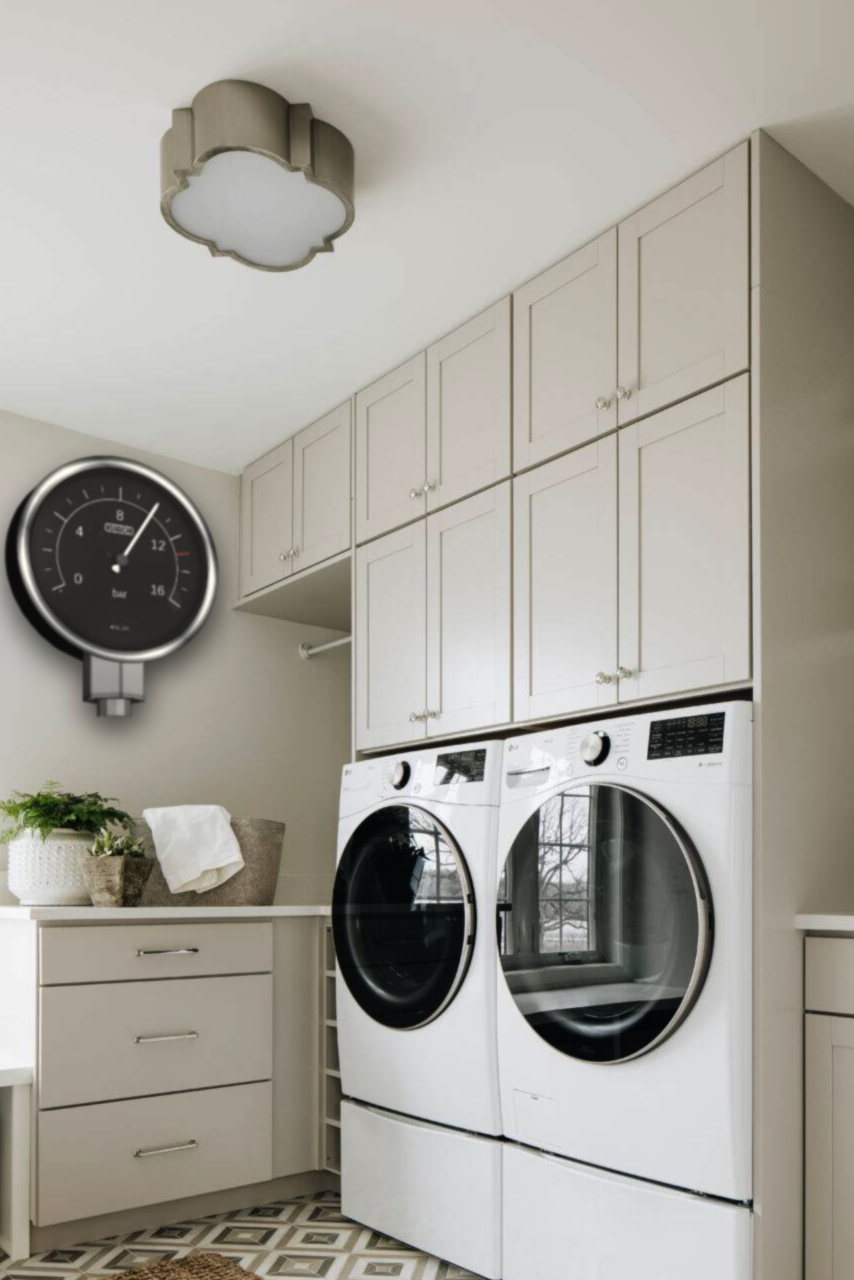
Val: 10 bar
